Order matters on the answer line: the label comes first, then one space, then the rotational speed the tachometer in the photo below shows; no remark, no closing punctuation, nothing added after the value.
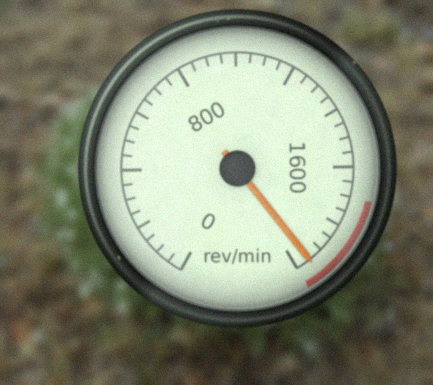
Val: 1950 rpm
